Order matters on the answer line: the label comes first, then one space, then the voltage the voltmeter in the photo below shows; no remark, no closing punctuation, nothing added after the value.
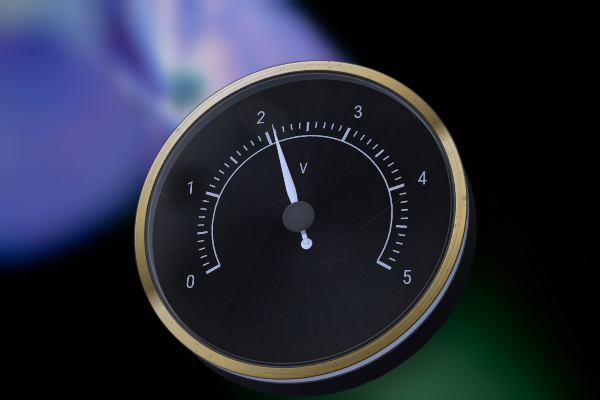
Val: 2.1 V
